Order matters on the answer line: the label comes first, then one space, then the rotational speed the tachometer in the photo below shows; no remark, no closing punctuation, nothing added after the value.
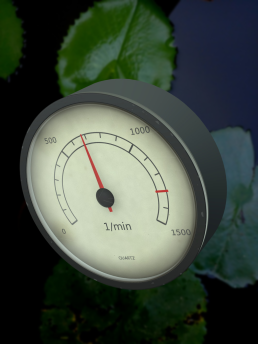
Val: 700 rpm
